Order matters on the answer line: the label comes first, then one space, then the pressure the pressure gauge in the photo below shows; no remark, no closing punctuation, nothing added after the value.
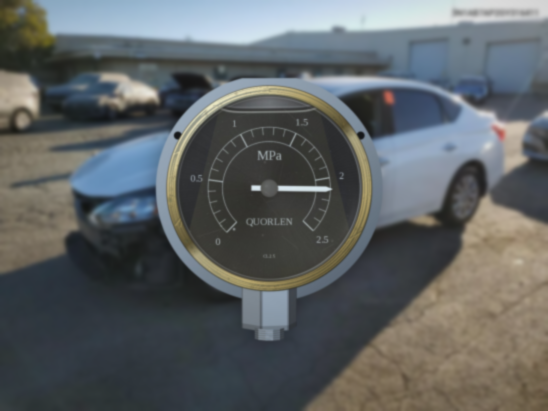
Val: 2.1 MPa
